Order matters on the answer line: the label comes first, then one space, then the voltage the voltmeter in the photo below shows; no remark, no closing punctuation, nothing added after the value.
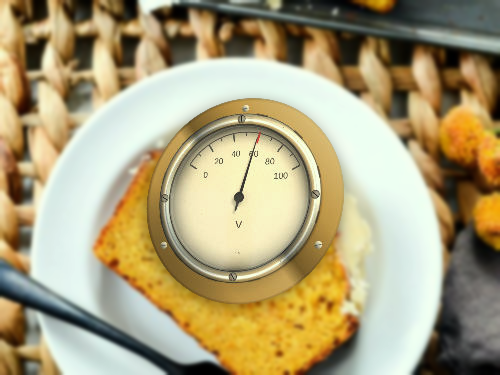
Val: 60 V
